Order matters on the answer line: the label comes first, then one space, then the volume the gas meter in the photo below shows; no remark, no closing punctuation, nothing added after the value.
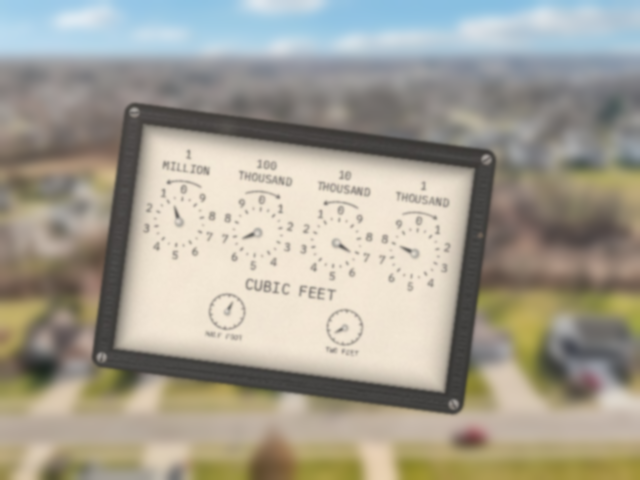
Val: 66800 ft³
